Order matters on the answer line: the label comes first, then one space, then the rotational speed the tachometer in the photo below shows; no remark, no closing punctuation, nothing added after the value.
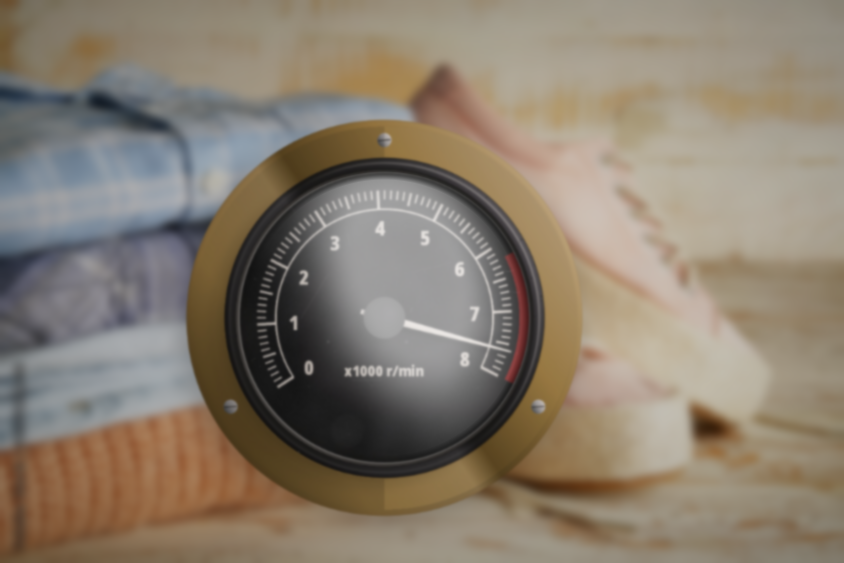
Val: 7600 rpm
